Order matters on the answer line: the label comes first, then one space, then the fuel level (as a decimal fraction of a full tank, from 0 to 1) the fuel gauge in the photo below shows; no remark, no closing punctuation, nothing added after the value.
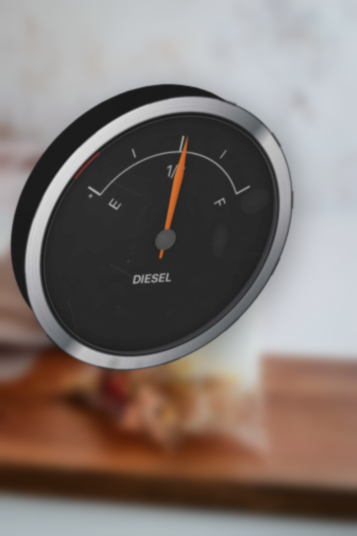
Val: 0.5
